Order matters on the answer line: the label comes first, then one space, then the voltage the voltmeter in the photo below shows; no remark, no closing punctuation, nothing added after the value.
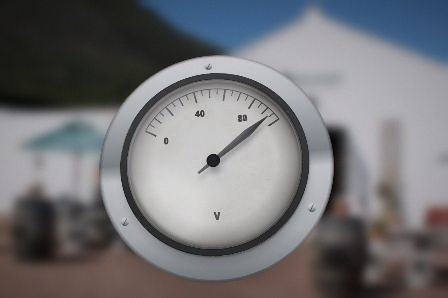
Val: 95 V
